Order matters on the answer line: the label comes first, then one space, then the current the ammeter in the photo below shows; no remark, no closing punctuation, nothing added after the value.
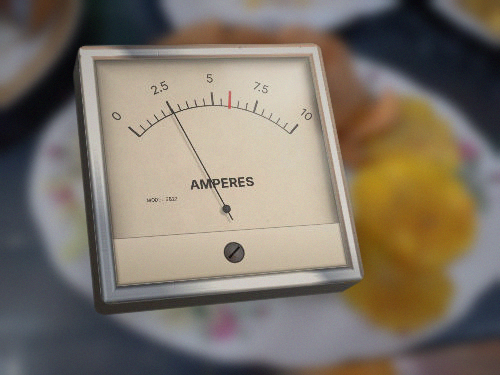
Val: 2.5 A
